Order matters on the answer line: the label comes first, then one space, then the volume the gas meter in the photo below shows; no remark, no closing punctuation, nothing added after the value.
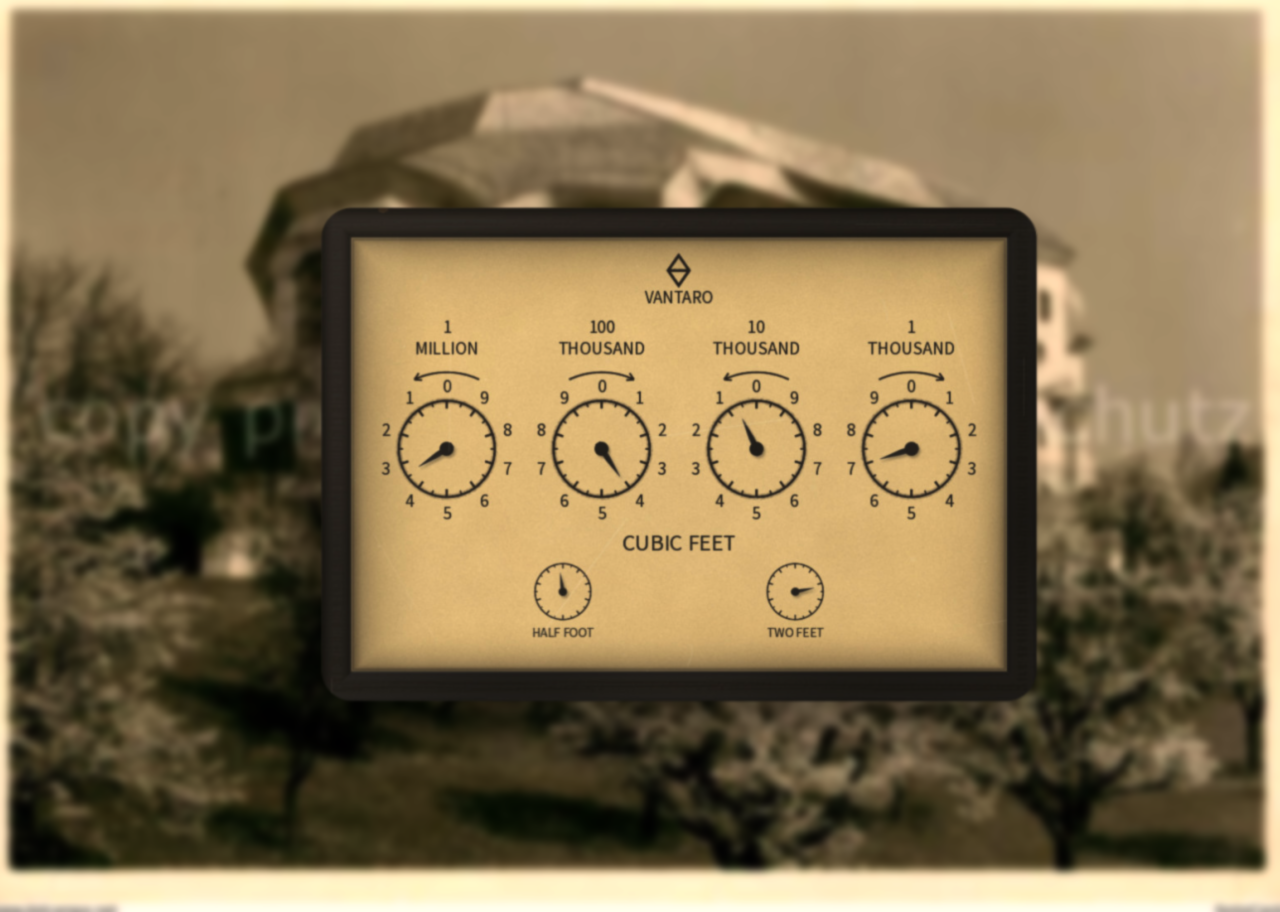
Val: 340700 ft³
